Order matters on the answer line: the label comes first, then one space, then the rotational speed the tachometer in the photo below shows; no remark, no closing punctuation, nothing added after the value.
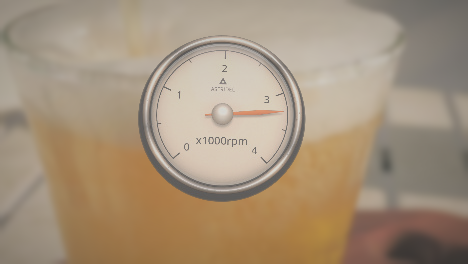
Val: 3250 rpm
